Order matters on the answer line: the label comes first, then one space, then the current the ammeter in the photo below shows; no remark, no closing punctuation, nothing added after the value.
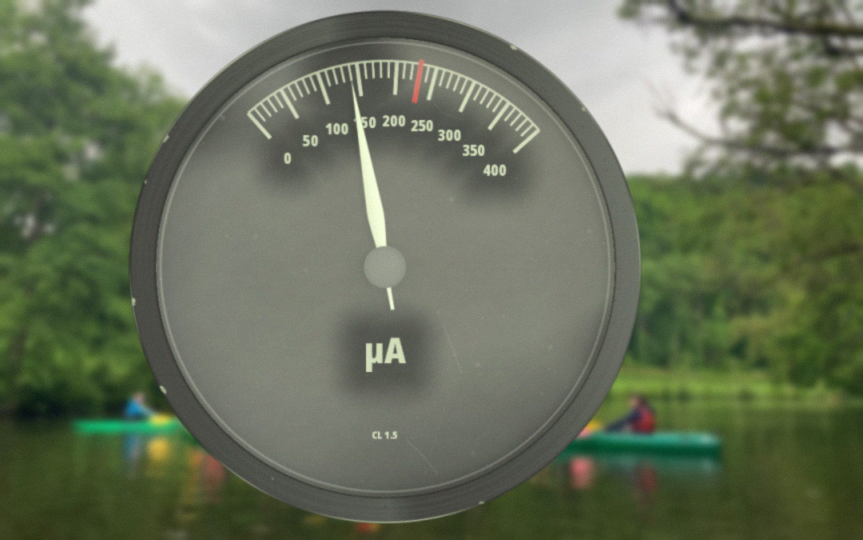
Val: 140 µA
